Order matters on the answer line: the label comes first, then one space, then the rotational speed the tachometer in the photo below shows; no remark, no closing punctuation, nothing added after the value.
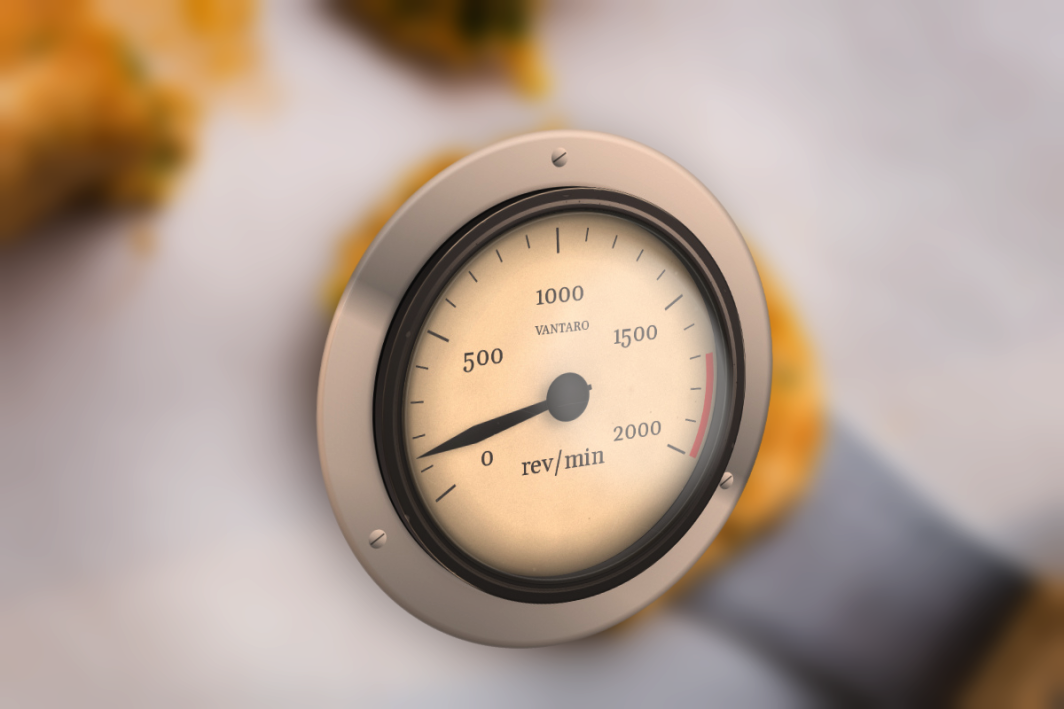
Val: 150 rpm
